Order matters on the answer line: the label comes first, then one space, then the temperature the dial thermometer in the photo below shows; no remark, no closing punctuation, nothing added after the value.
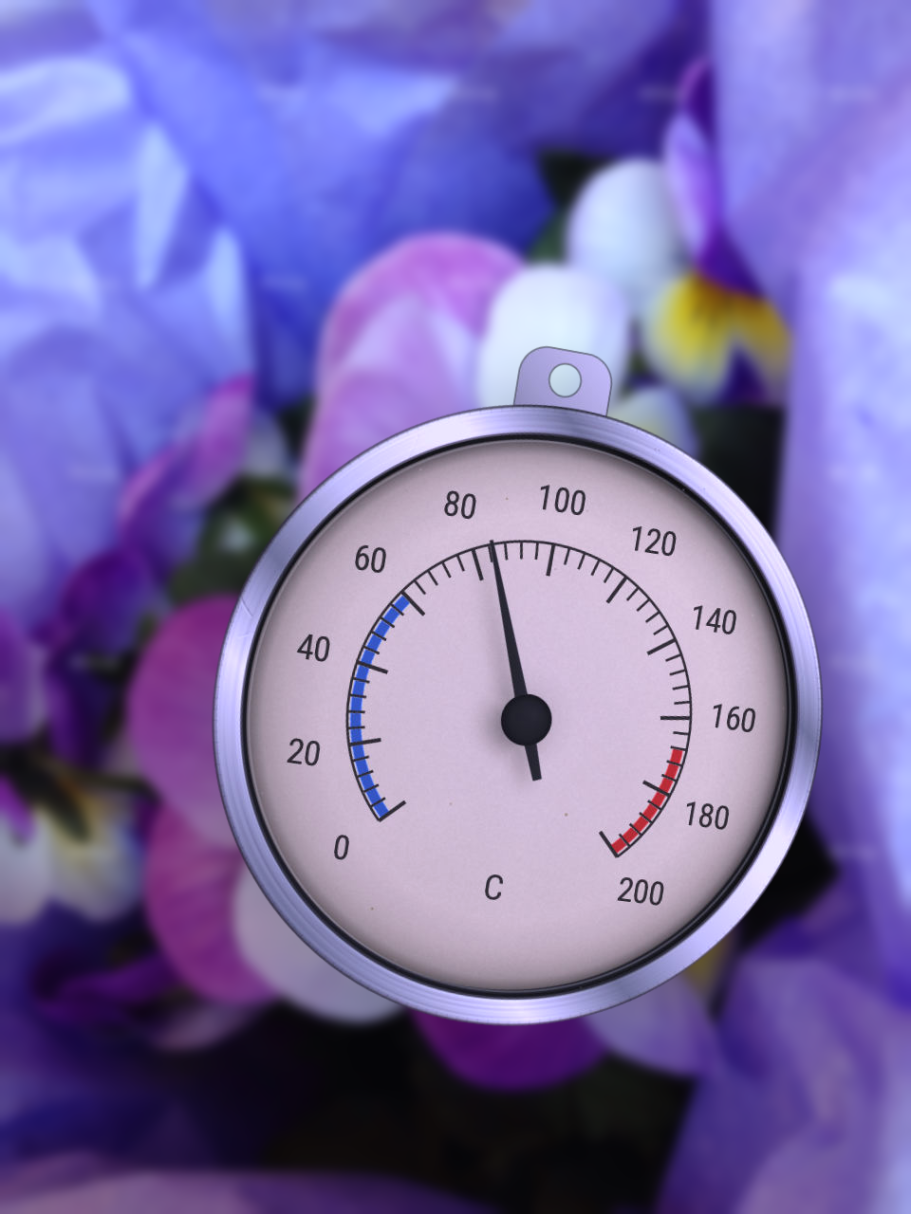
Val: 84 °C
